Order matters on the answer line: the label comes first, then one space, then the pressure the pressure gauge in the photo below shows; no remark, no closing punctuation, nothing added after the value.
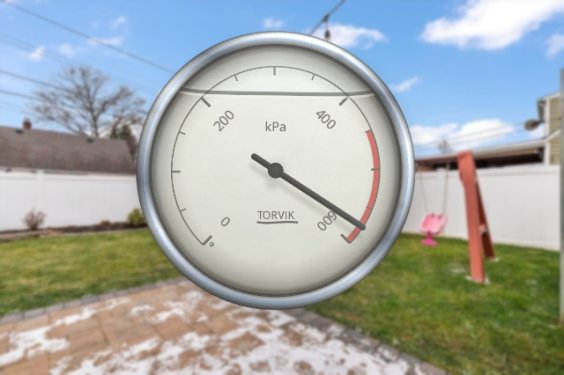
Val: 575 kPa
